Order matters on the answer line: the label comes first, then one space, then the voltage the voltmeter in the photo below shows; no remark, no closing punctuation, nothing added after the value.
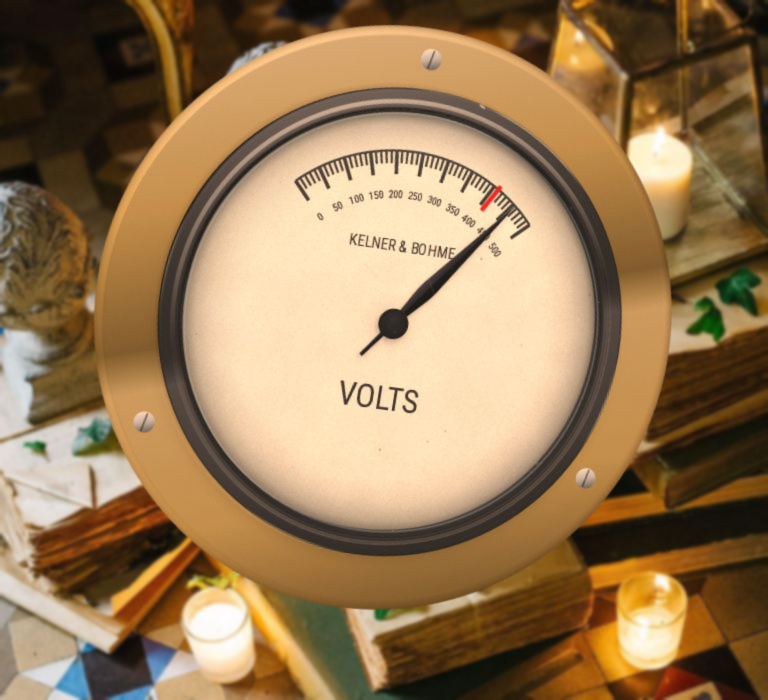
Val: 450 V
